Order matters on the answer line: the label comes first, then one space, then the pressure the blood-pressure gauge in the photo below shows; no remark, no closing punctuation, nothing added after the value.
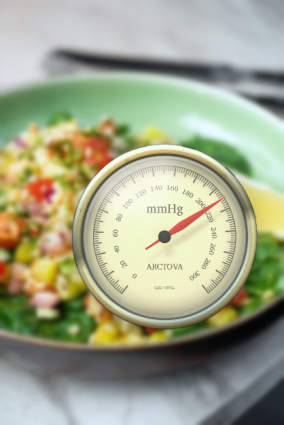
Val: 210 mmHg
